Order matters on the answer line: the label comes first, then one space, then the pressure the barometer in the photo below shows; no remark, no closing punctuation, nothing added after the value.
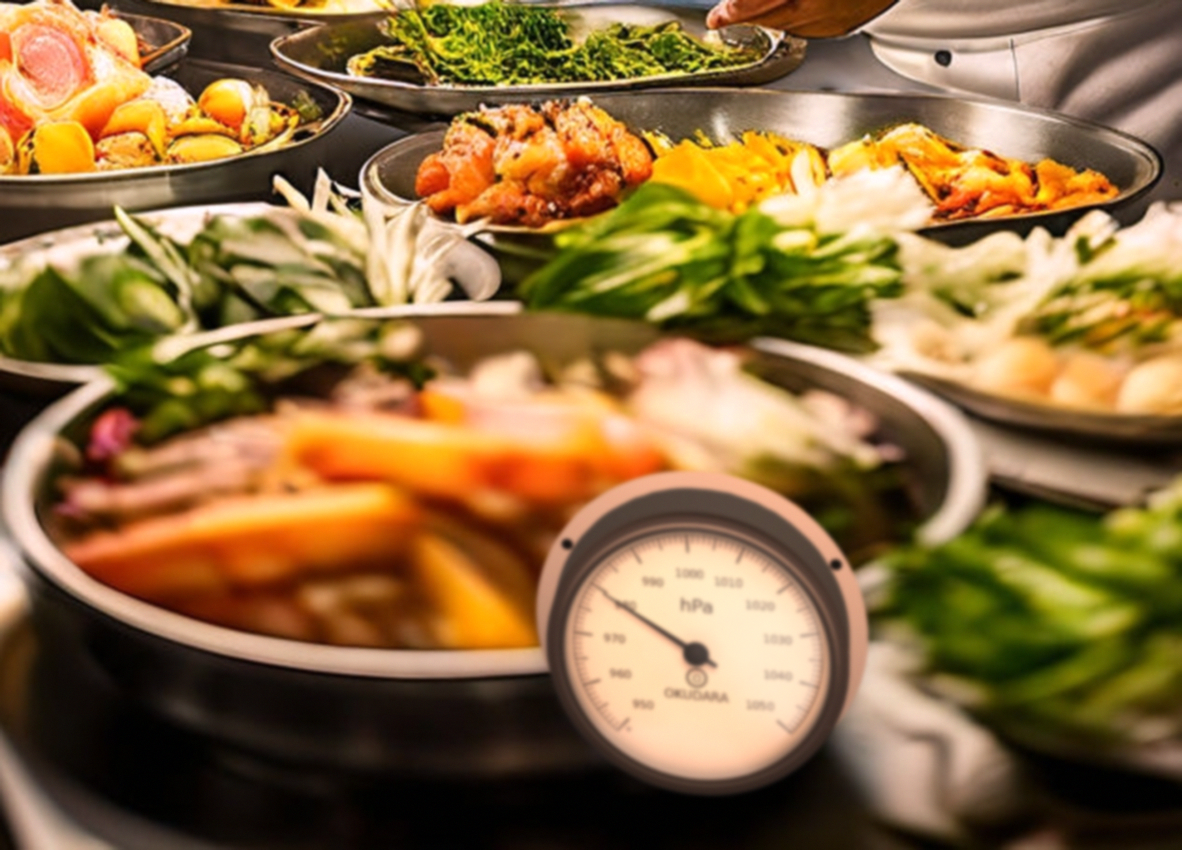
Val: 980 hPa
